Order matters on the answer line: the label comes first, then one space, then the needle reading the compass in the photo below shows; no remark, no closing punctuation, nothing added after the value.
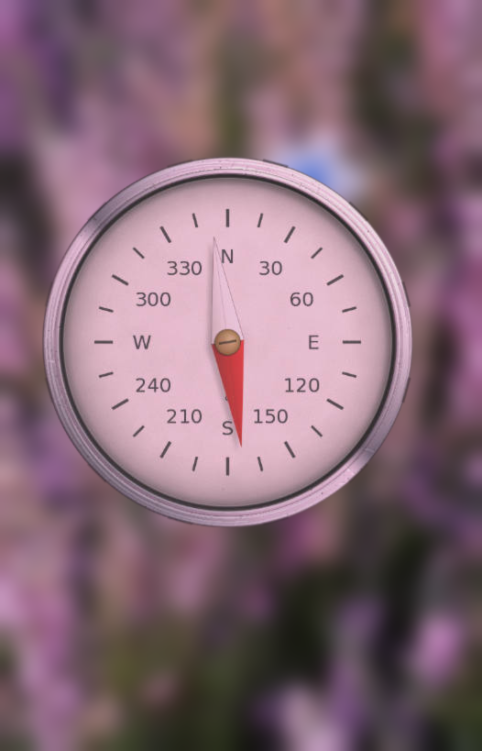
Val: 172.5 °
